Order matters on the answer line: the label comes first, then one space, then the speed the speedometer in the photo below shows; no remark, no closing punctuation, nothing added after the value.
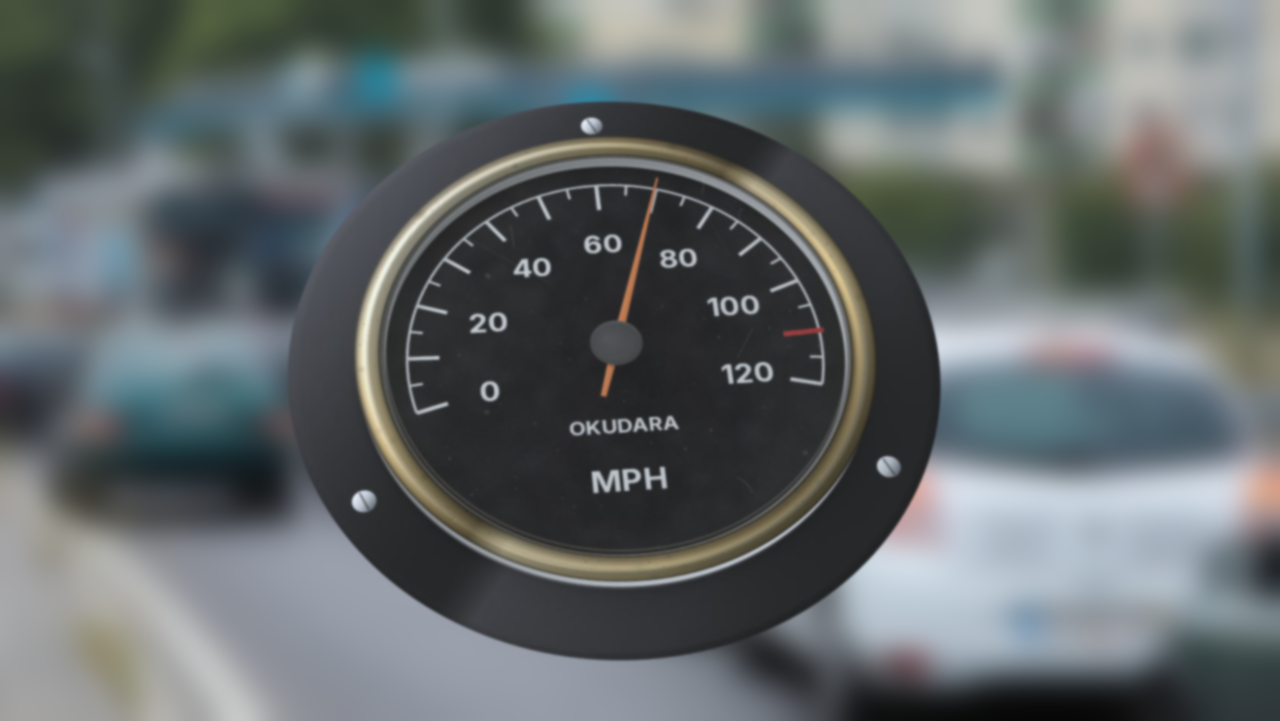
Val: 70 mph
